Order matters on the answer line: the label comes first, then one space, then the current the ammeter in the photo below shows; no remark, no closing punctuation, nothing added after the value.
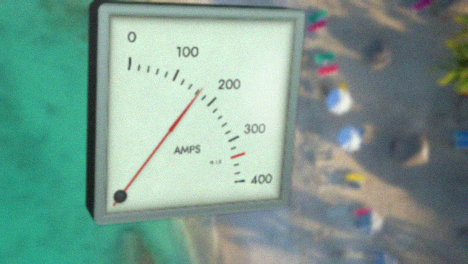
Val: 160 A
